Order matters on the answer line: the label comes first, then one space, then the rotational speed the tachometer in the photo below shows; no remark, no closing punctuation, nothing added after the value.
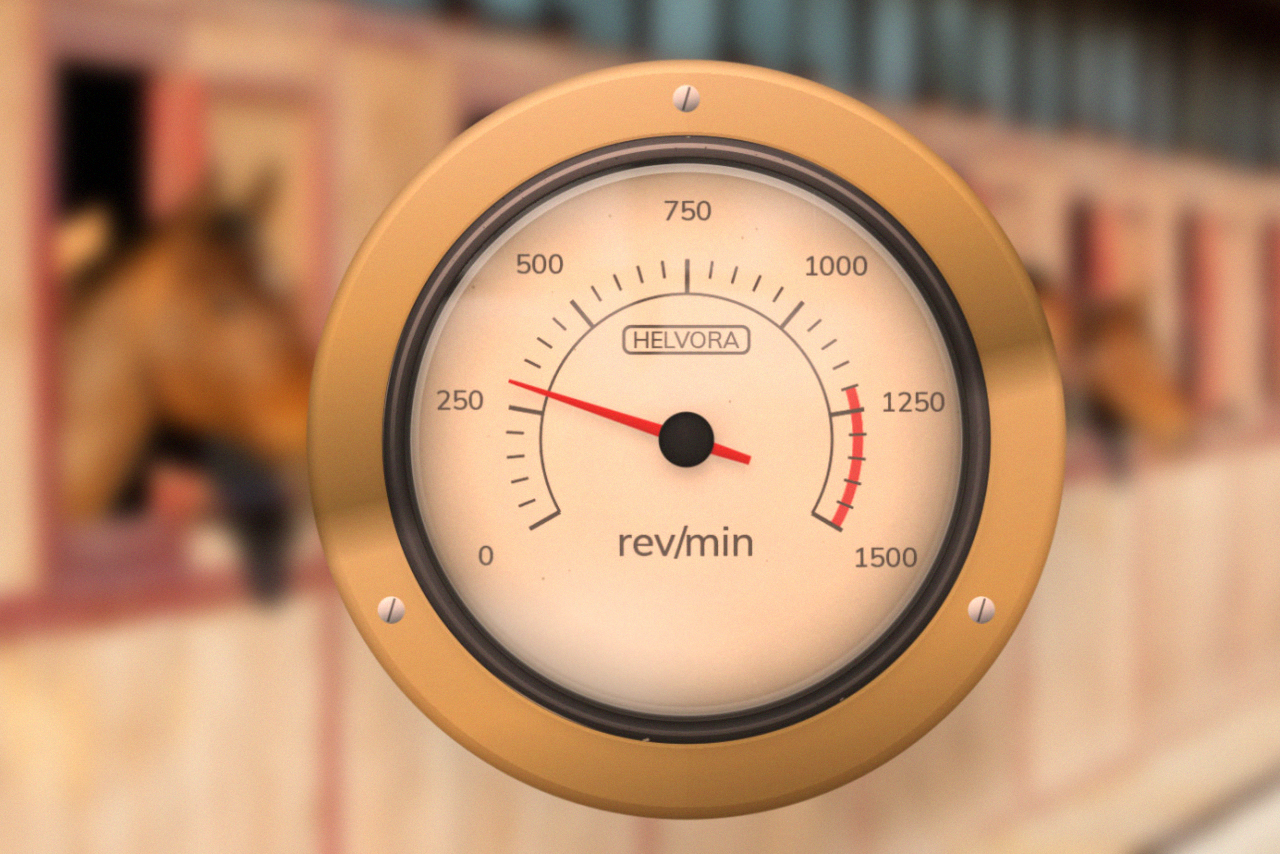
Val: 300 rpm
